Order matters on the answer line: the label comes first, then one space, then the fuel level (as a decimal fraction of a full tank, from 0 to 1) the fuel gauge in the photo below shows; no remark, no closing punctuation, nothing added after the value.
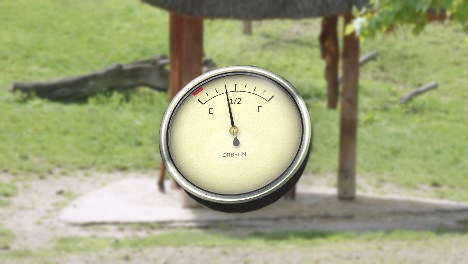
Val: 0.375
